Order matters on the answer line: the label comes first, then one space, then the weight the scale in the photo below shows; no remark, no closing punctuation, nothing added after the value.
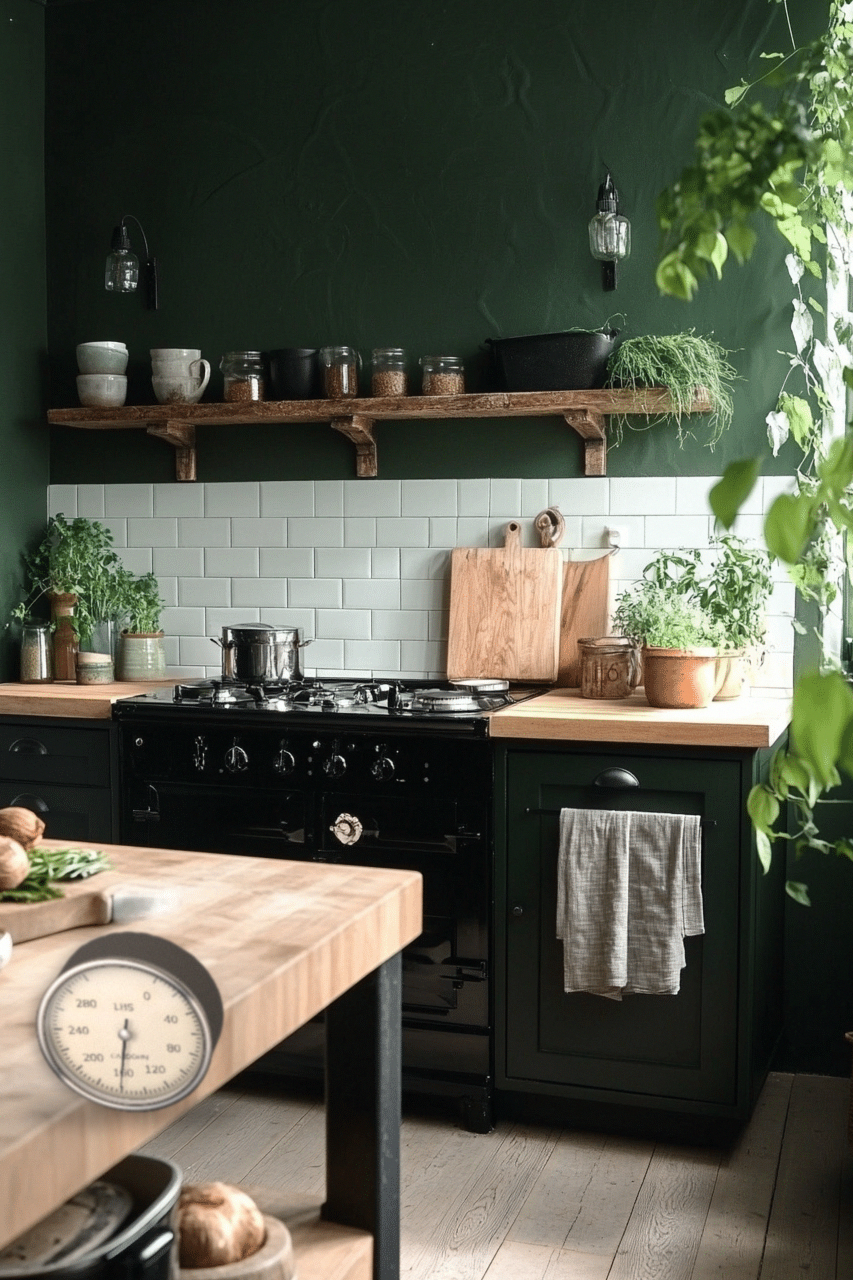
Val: 160 lb
